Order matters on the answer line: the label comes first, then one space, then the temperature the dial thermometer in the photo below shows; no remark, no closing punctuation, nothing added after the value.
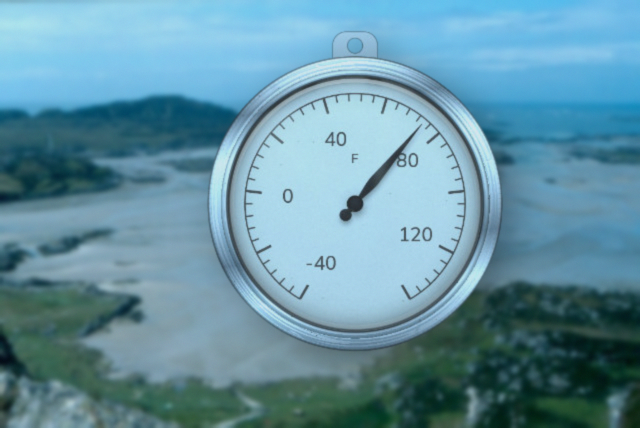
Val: 74 °F
